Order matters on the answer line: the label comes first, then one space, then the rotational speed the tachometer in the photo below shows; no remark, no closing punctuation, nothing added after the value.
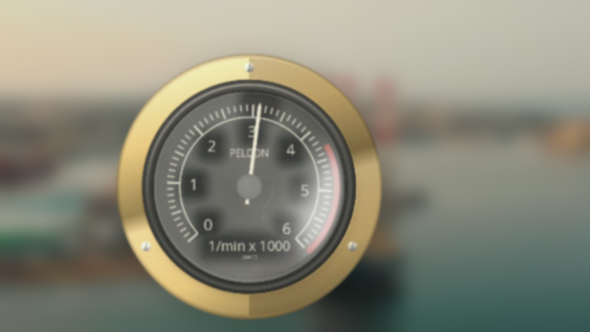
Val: 3100 rpm
